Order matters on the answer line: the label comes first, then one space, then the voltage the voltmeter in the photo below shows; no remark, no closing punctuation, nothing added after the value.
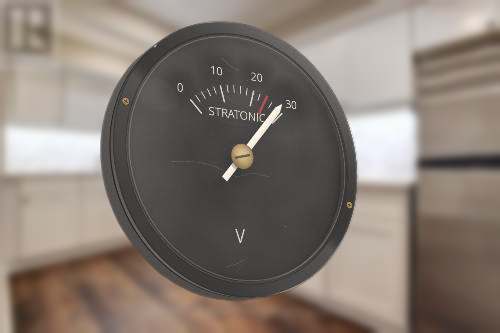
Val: 28 V
